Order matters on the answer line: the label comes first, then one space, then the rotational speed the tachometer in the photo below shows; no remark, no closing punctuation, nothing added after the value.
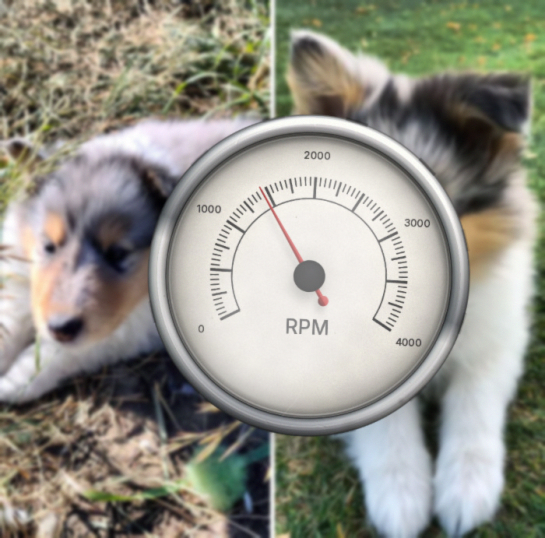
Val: 1450 rpm
